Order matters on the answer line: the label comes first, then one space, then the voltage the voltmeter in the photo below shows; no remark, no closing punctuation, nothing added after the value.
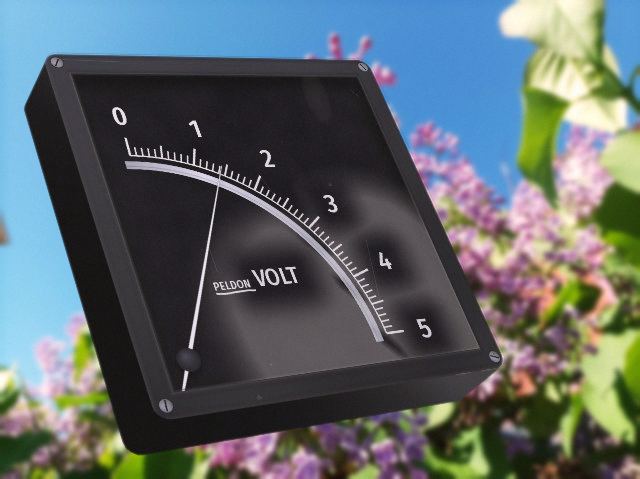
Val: 1.4 V
